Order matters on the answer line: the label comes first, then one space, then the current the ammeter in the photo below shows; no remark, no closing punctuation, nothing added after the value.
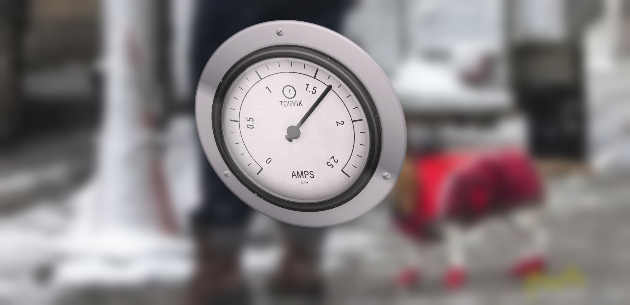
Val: 1.65 A
